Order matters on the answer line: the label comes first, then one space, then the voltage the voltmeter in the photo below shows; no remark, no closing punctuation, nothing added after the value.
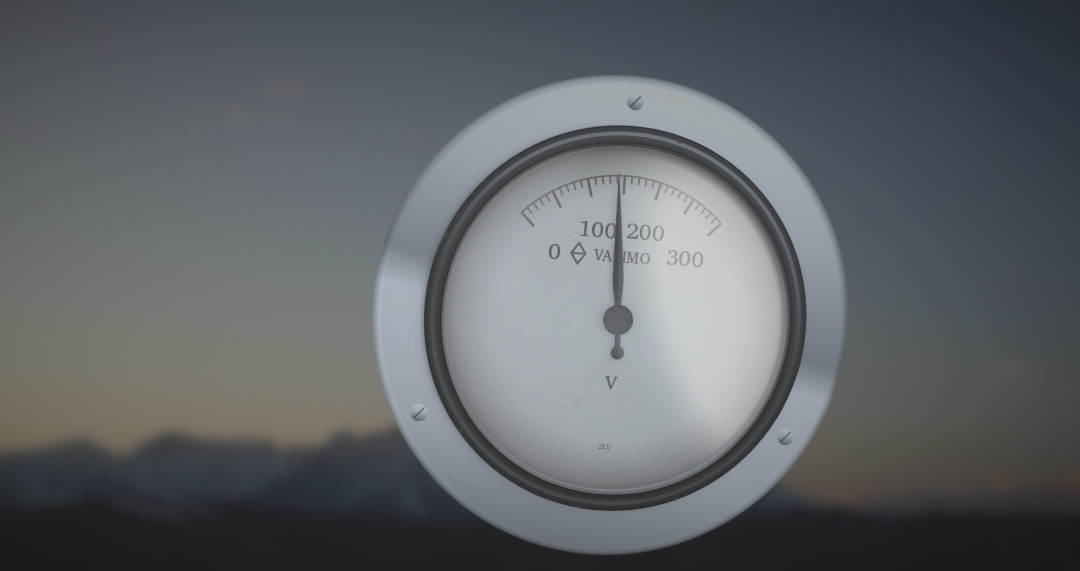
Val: 140 V
